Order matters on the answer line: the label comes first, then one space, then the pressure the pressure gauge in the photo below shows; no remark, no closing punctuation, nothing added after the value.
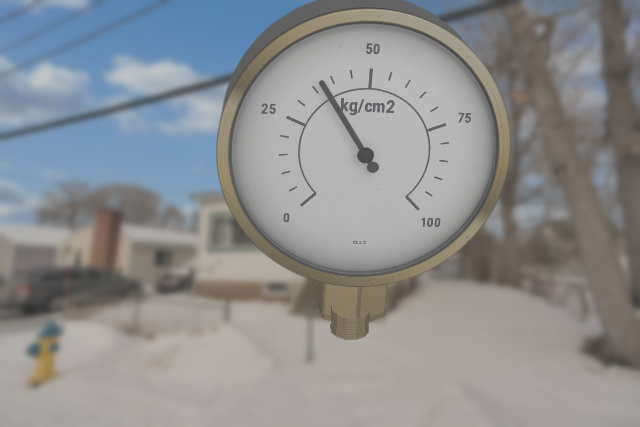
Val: 37.5 kg/cm²
